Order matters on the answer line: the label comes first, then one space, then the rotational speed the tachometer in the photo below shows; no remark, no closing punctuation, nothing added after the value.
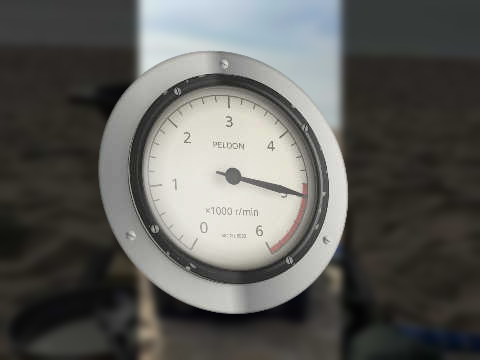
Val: 5000 rpm
